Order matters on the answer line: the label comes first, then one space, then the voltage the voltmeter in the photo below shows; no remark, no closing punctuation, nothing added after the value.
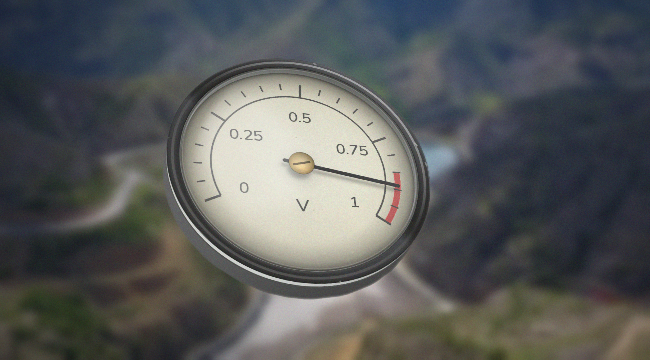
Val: 0.9 V
